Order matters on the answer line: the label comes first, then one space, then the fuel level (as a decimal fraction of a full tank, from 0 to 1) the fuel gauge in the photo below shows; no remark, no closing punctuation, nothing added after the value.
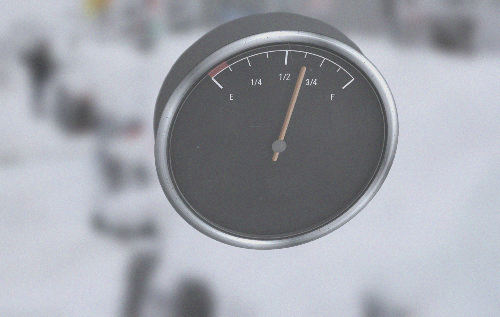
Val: 0.625
